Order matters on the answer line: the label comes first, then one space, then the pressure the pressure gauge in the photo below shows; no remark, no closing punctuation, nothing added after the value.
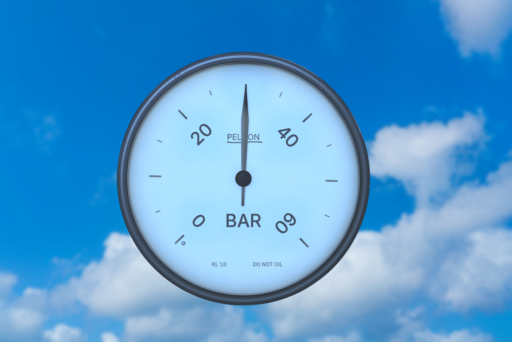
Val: 30 bar
